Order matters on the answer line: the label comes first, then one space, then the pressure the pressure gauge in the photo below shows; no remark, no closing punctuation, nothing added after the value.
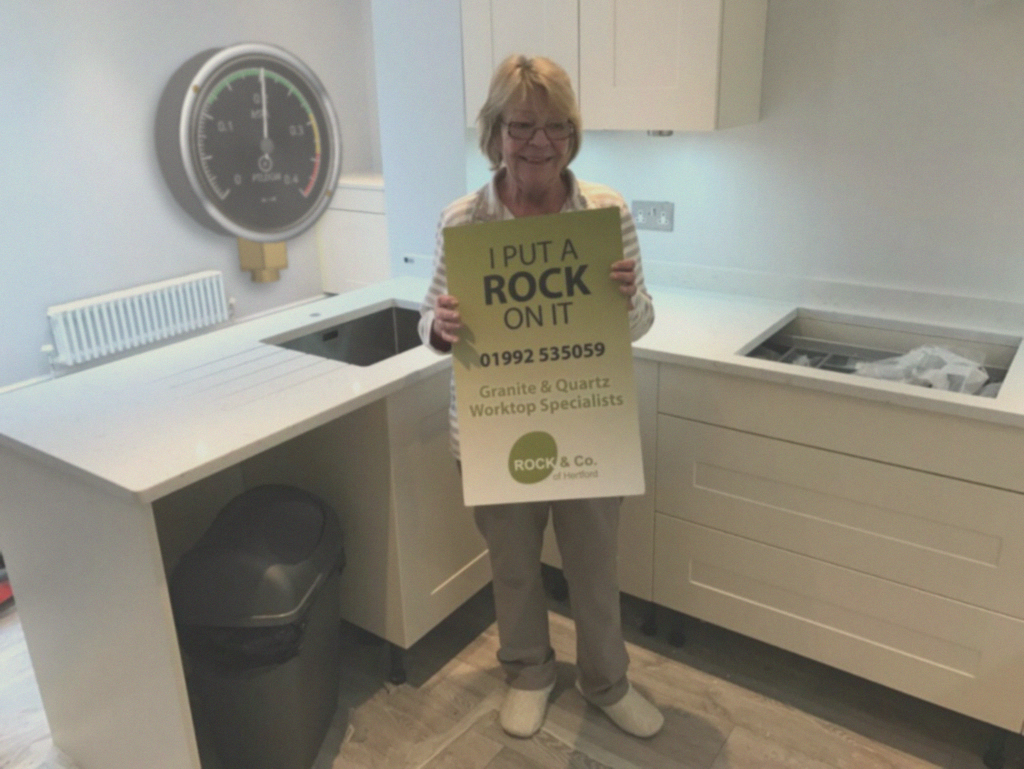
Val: 0.2 MPa
